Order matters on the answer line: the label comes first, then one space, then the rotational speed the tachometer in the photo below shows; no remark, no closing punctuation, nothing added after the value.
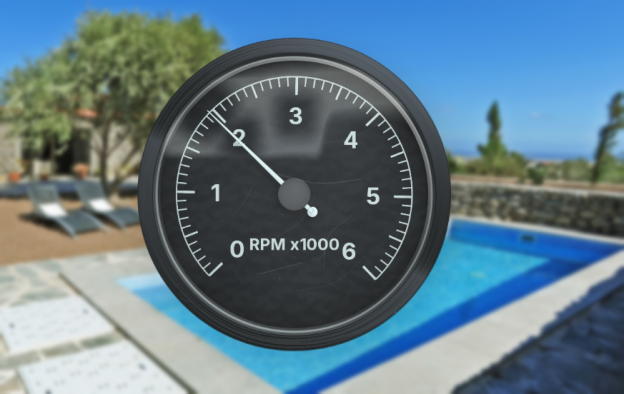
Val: 1950 rpm
